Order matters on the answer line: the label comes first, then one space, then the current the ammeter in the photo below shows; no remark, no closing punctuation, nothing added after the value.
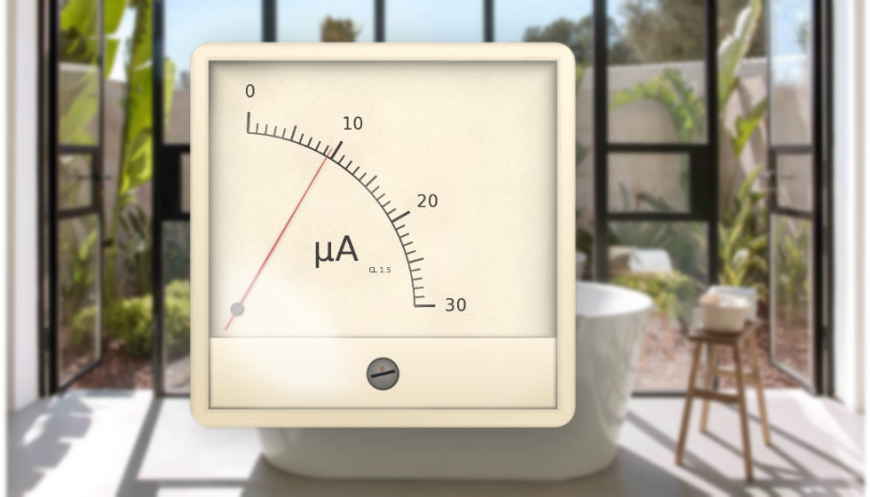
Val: 9.5 µA
